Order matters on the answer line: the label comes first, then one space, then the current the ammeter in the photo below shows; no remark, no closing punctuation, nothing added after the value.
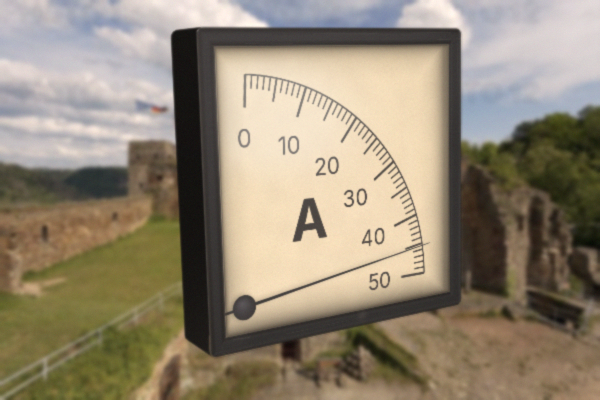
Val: 45 A
